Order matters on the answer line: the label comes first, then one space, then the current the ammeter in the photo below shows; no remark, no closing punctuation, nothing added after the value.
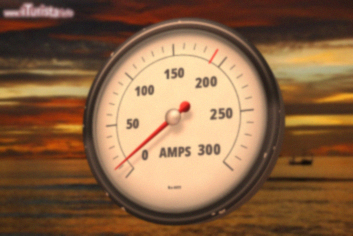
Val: 10 A
